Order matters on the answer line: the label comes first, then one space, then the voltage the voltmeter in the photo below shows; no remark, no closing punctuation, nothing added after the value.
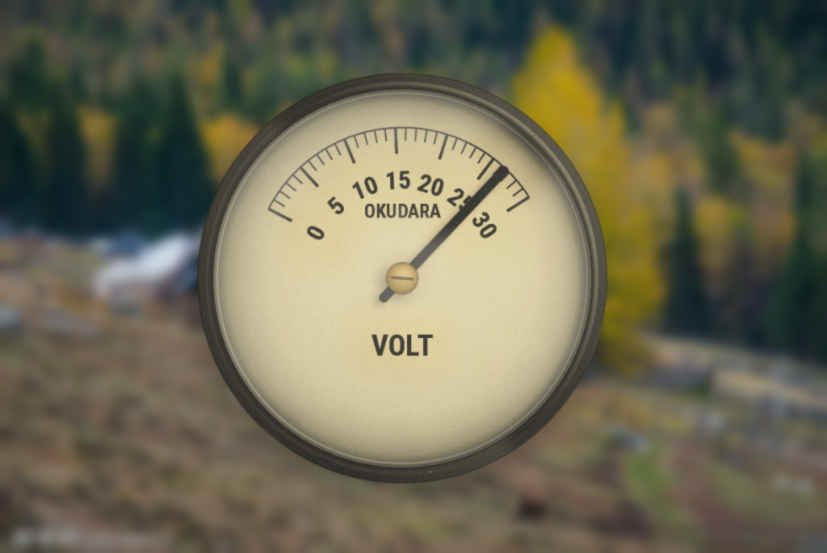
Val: 26.5 V
